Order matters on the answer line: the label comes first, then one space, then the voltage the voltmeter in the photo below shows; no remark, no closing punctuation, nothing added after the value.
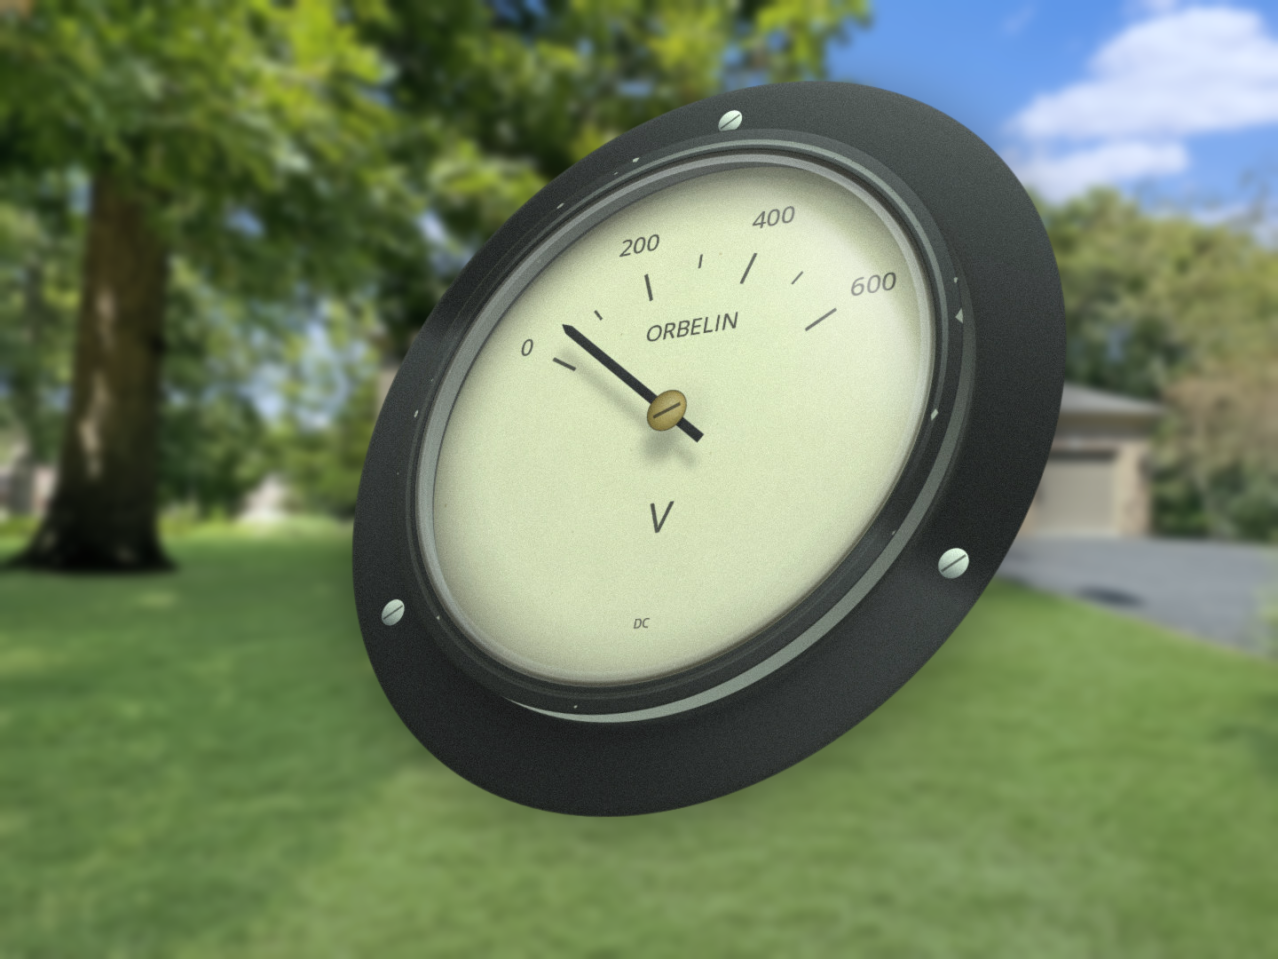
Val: 50 V
